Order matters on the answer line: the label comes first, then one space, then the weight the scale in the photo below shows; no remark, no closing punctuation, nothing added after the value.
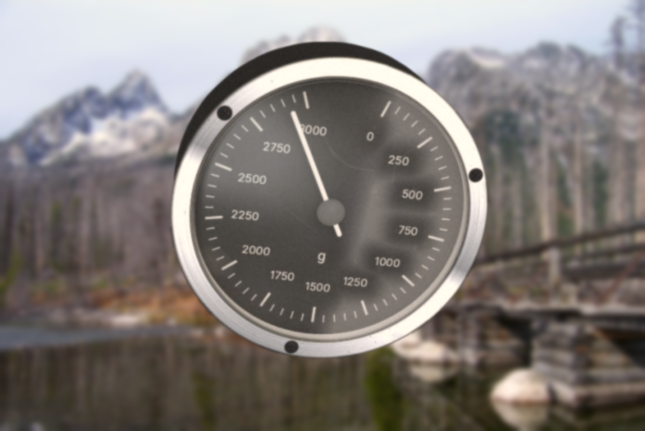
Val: 2925 g
